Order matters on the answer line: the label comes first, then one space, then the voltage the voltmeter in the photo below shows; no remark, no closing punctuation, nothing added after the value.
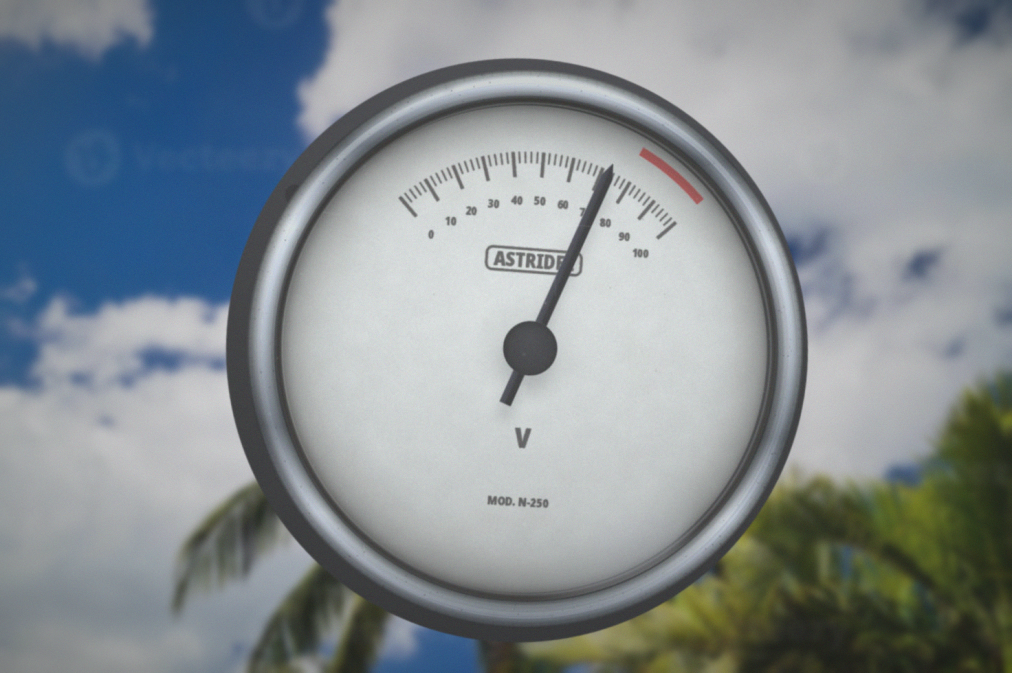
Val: 72 V
